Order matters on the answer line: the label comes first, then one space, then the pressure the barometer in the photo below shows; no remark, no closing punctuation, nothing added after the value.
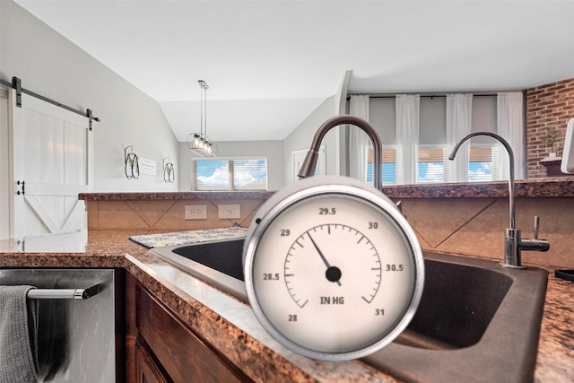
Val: 29.2 inHg
